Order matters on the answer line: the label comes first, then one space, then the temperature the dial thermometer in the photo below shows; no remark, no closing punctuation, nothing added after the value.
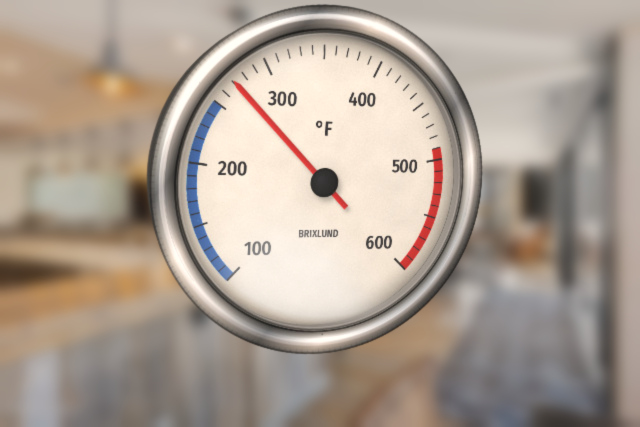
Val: 270 °F
